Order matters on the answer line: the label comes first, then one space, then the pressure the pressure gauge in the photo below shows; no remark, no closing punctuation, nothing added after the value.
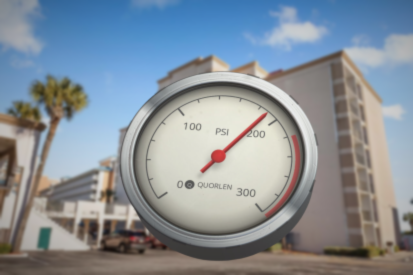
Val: 190 psi
